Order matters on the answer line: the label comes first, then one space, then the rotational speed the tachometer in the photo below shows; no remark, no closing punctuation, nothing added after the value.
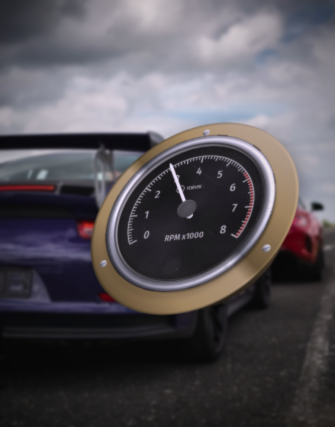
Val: 3000 rpm
